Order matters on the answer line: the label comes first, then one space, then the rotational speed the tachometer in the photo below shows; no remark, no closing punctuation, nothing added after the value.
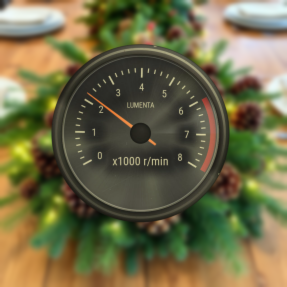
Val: 2200 rpm
